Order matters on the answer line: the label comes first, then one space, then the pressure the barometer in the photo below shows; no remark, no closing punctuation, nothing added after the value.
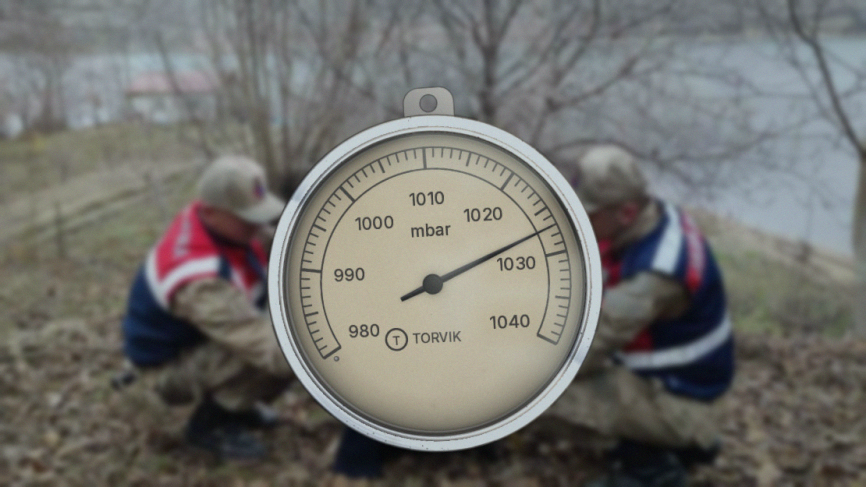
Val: 1027 mbar
